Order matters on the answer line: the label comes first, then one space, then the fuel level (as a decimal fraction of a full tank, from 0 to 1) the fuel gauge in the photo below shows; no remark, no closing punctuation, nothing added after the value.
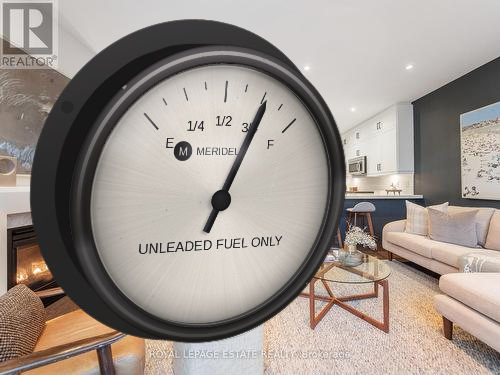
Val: 0.75
